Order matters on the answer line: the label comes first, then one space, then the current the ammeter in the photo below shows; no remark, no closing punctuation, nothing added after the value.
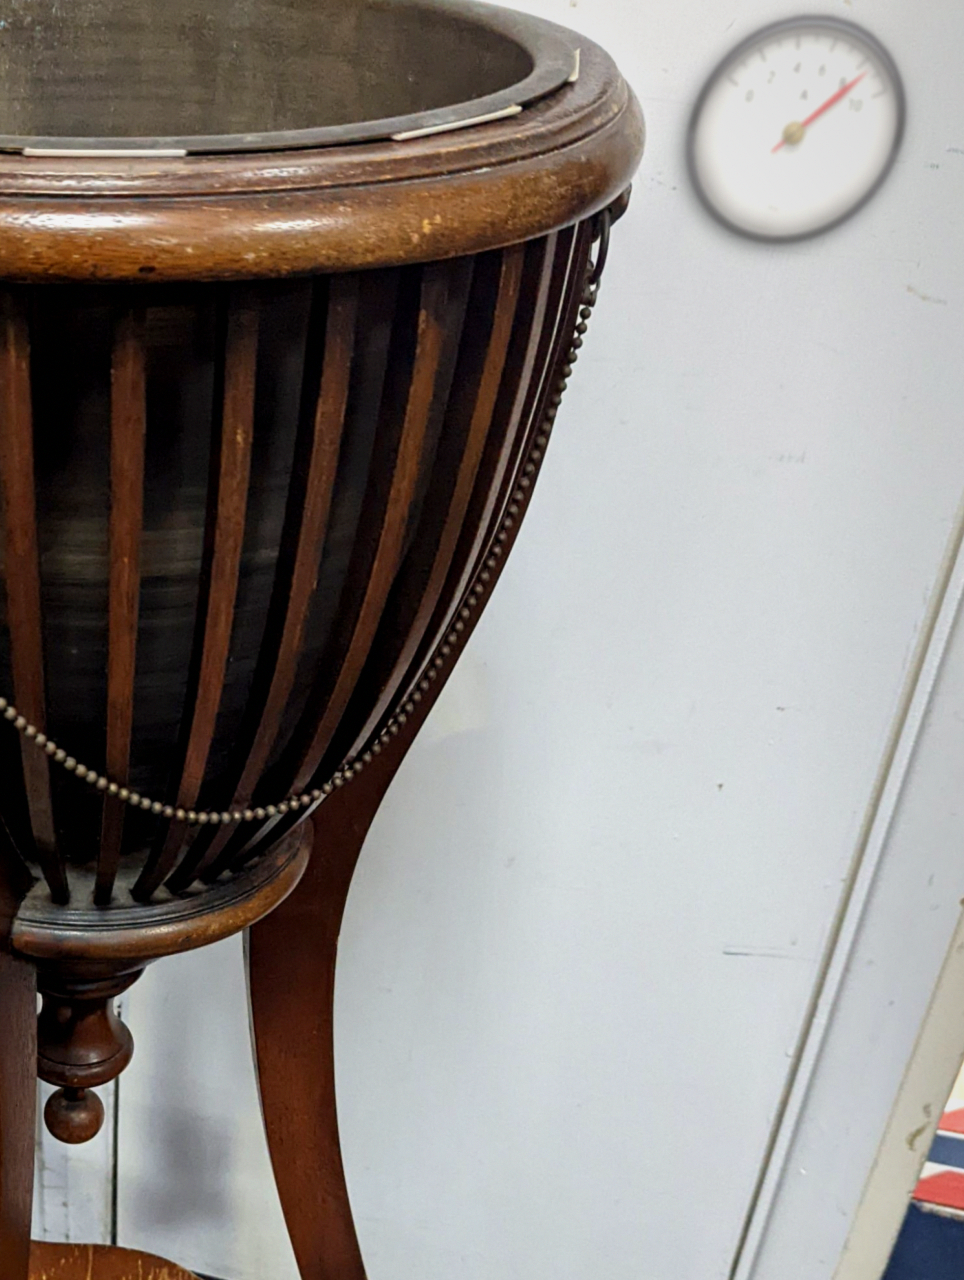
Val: 8.5 A
